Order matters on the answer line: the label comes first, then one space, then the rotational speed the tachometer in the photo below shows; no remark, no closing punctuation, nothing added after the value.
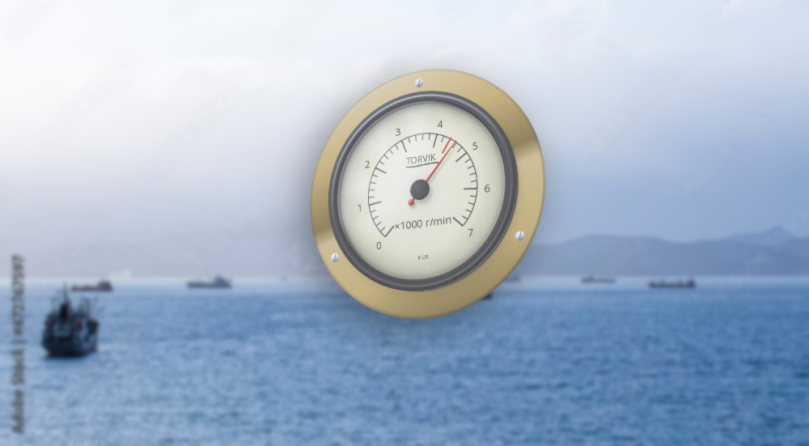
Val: 4600 rpm
